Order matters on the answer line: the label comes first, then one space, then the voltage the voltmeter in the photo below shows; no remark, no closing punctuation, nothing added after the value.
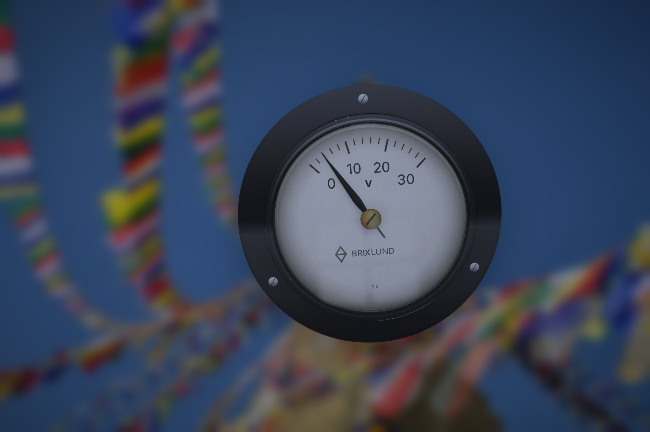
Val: 4 V
